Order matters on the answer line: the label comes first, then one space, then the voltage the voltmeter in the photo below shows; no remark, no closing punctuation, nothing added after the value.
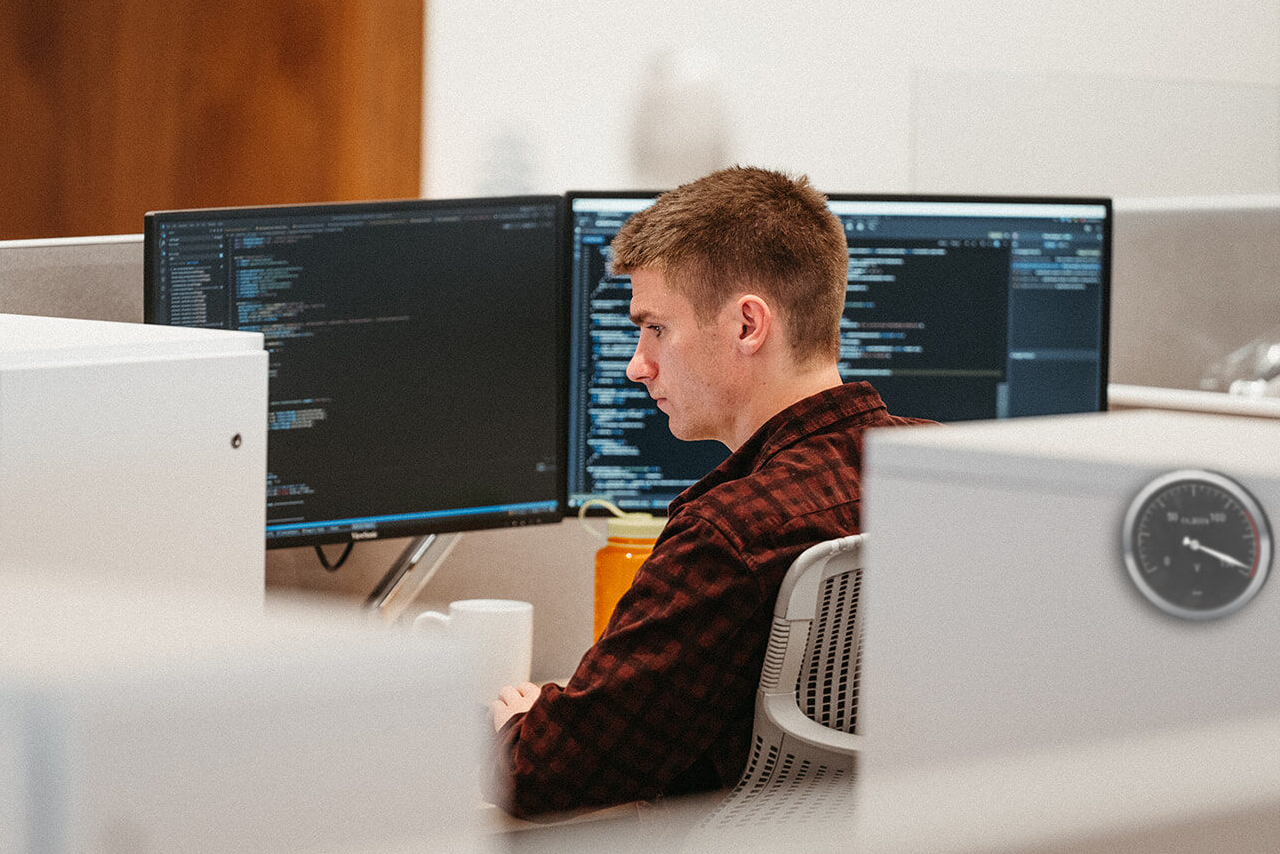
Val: 145 V
